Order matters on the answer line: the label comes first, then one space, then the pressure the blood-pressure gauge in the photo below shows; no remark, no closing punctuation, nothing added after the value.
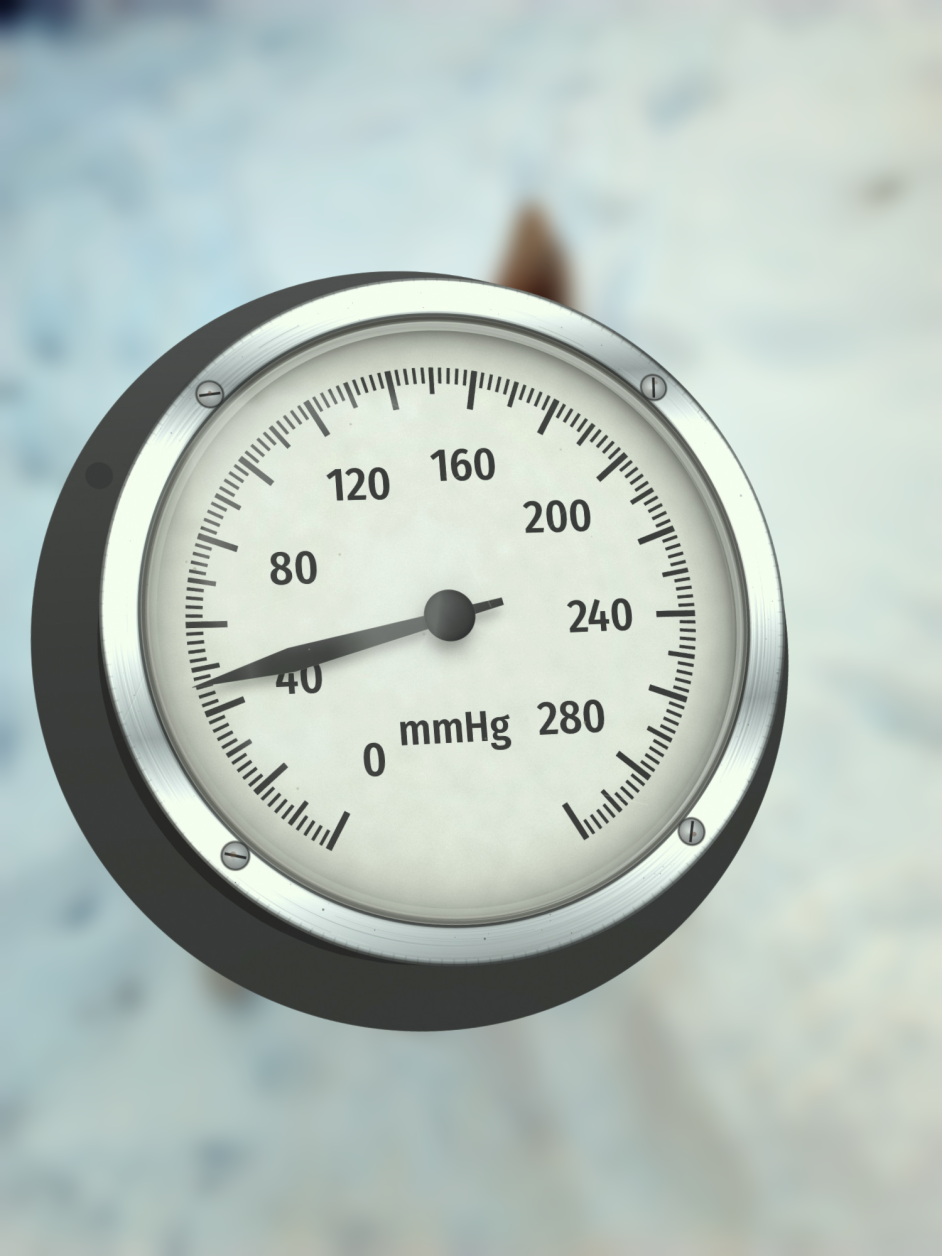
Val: 46 mmHg
